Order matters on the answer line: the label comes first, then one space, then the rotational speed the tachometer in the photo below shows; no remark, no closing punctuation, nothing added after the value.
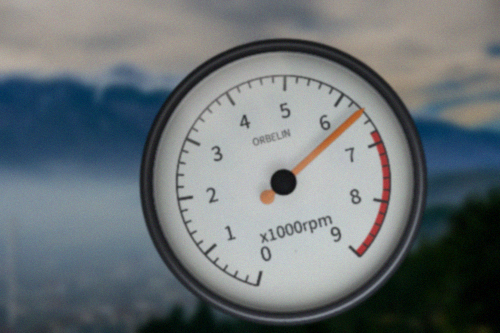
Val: 6400 rpm
